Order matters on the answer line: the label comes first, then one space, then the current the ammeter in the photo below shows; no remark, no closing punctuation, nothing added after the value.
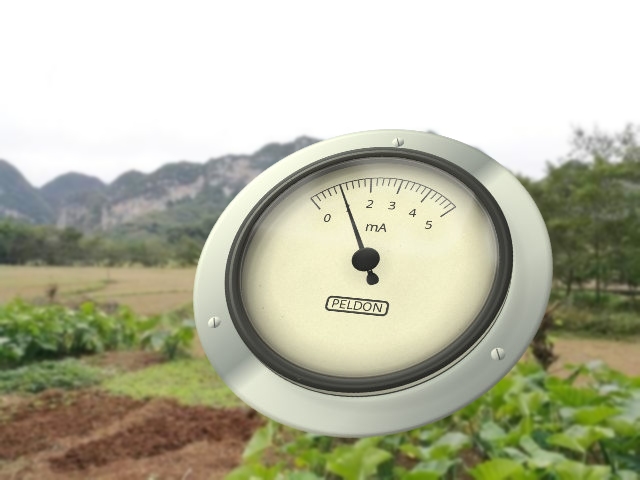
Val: 1 mA
